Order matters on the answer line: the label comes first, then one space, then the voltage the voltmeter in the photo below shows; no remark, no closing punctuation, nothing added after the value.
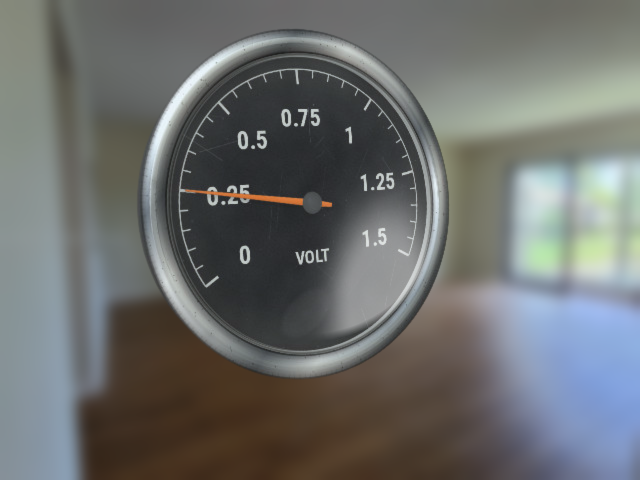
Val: 0.25 V
